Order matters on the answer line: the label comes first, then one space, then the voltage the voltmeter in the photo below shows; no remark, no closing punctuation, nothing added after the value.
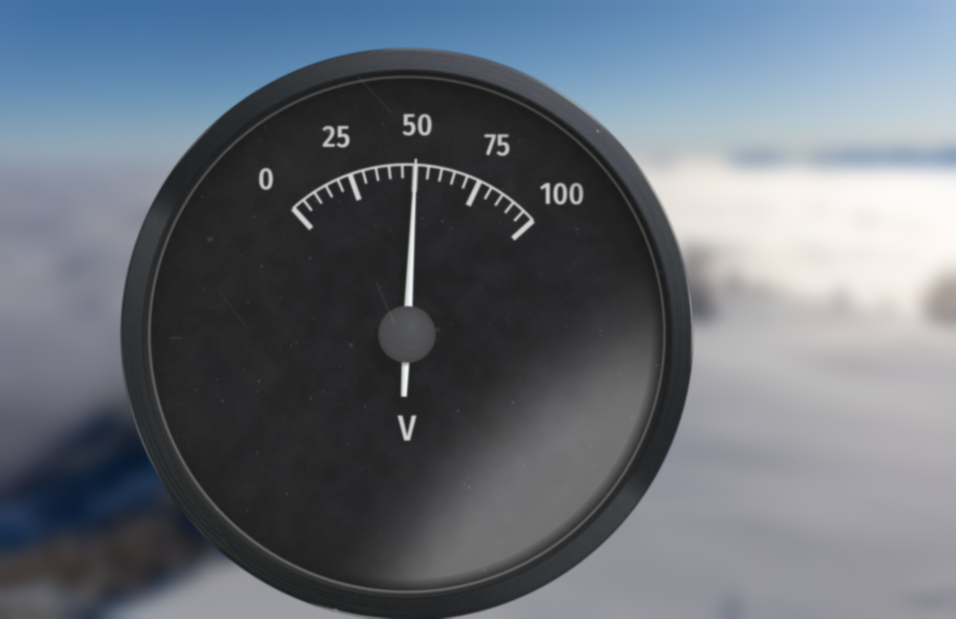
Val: 50 V
